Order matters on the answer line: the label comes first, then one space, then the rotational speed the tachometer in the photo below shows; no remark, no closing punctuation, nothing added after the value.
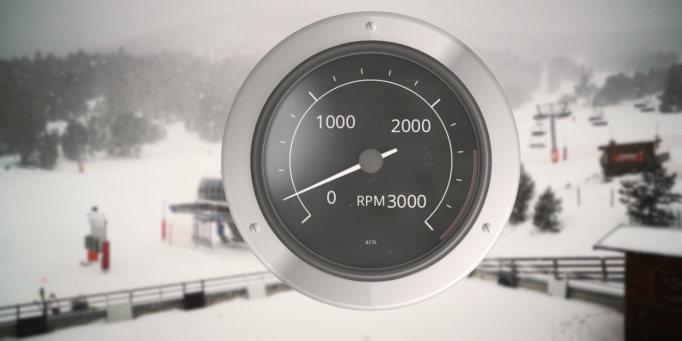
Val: 200 rpm
